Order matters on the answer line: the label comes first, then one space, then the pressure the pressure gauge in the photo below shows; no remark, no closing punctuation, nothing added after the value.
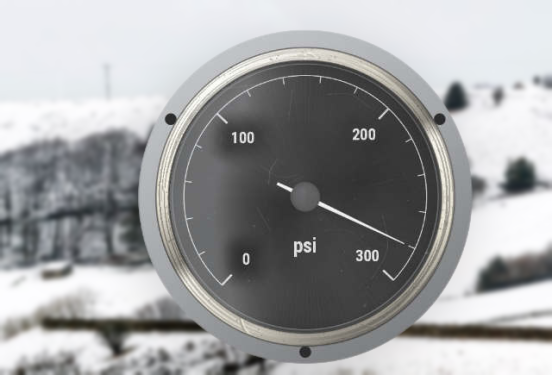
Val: 280 psi
